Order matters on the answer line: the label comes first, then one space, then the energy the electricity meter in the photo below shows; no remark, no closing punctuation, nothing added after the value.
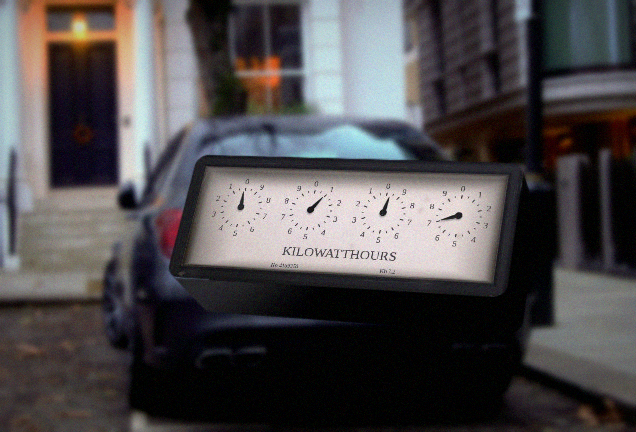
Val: 97 kWh
